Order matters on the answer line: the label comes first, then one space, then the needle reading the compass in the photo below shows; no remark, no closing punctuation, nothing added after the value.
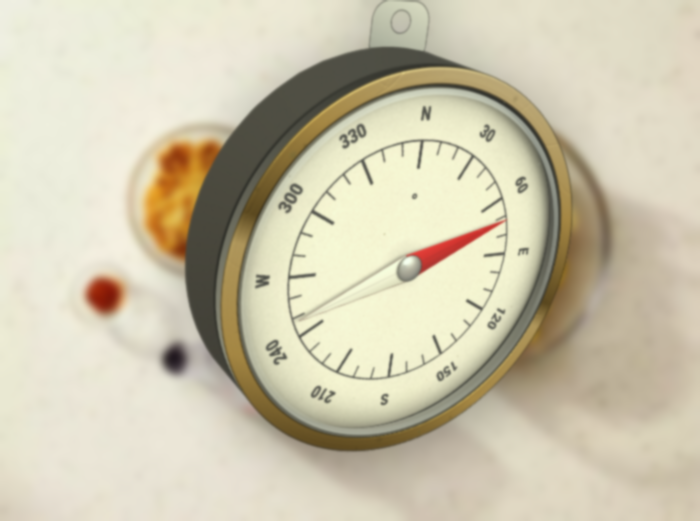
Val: 70 °
